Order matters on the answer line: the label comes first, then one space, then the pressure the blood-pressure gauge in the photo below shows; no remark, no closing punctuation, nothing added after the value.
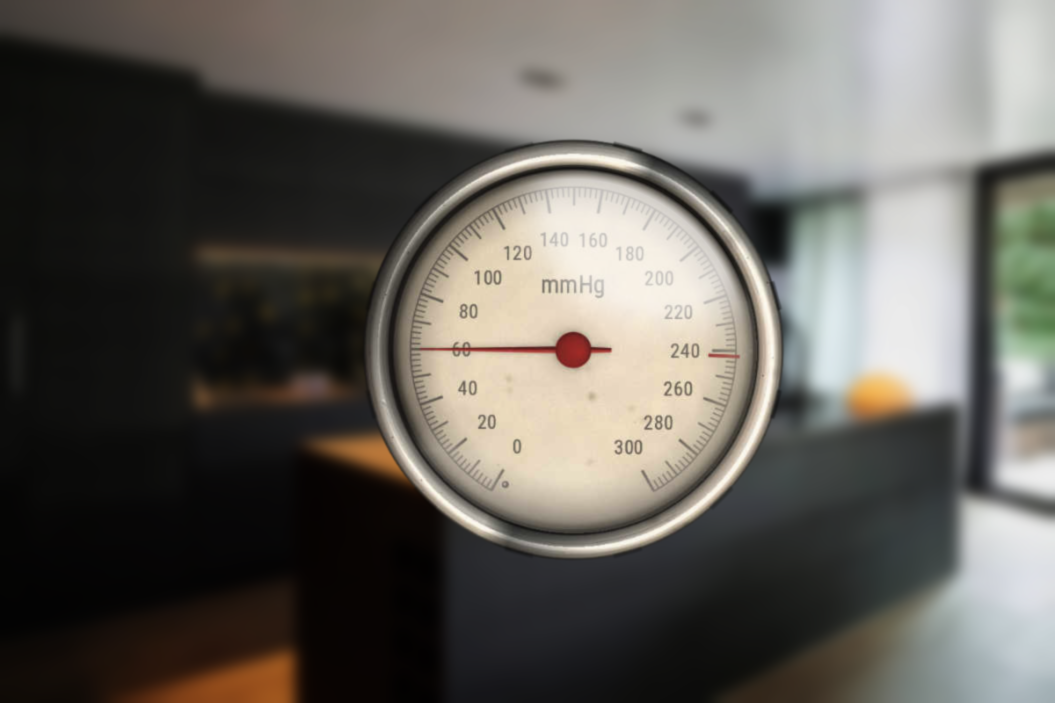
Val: 60 mmHg
